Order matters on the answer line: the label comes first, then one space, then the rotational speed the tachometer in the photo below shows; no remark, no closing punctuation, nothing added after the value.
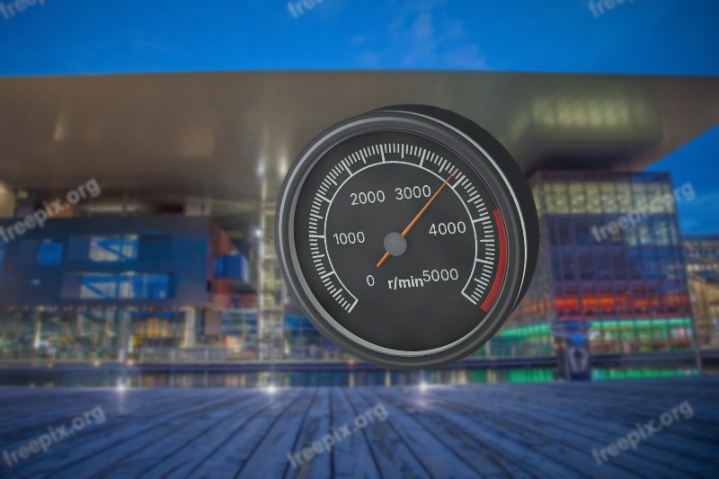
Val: 3400 rpm
